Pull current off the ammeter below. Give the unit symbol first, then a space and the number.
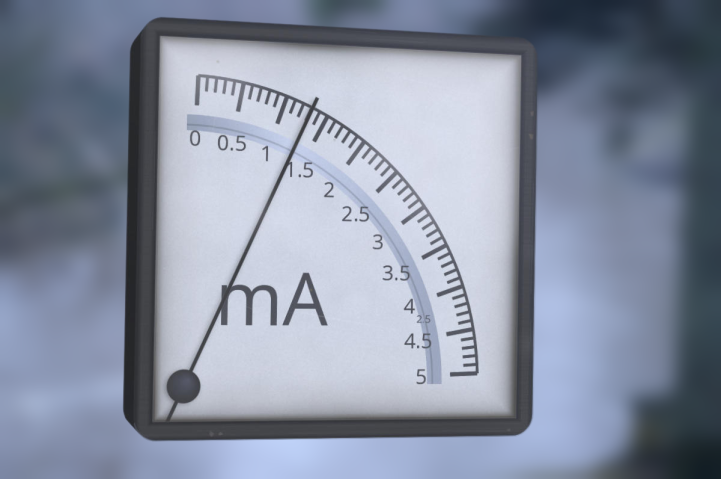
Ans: mA 1.3
